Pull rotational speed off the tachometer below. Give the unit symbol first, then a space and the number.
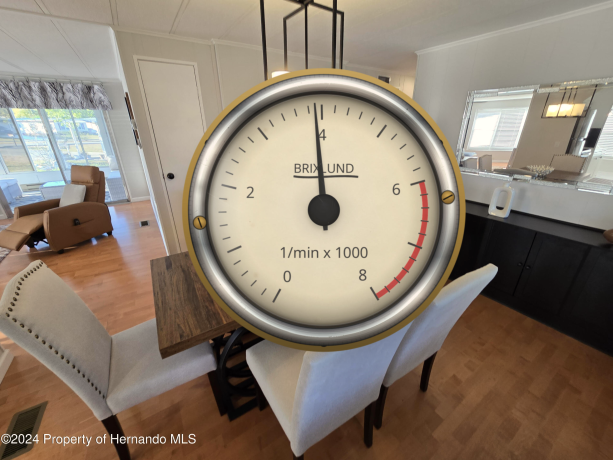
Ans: rpm 3900
